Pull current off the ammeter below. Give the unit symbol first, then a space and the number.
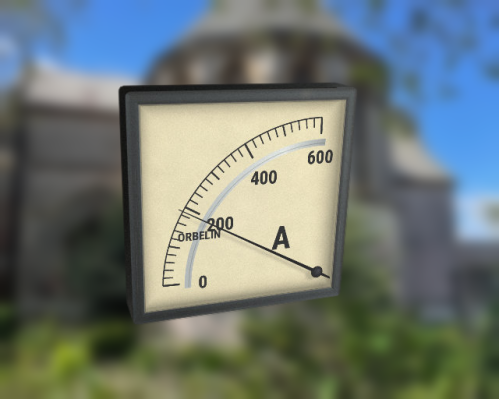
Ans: A 190
